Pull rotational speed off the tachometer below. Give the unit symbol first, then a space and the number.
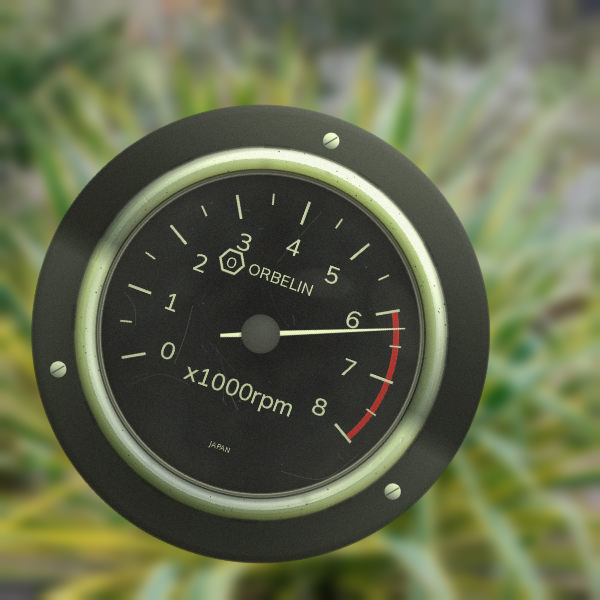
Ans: rpm 6250
